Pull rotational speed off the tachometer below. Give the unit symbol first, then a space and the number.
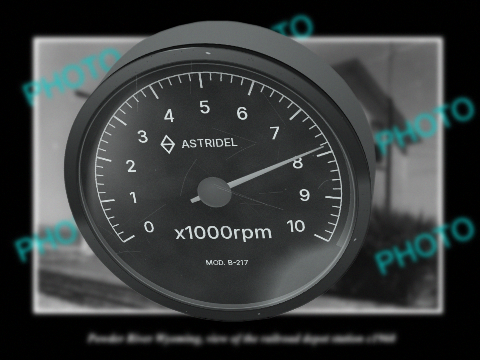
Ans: rpm 7800
